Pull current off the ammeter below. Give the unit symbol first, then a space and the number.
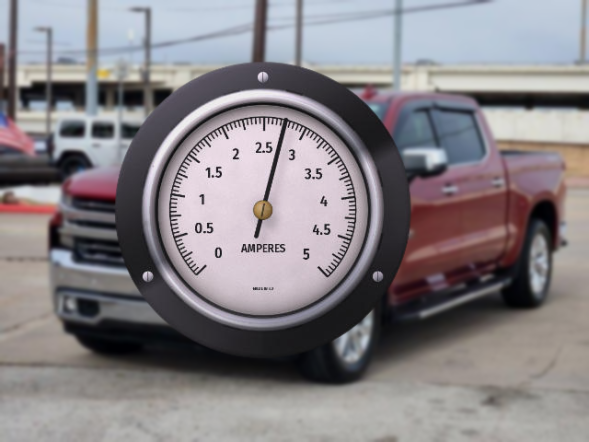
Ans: A 2.75
